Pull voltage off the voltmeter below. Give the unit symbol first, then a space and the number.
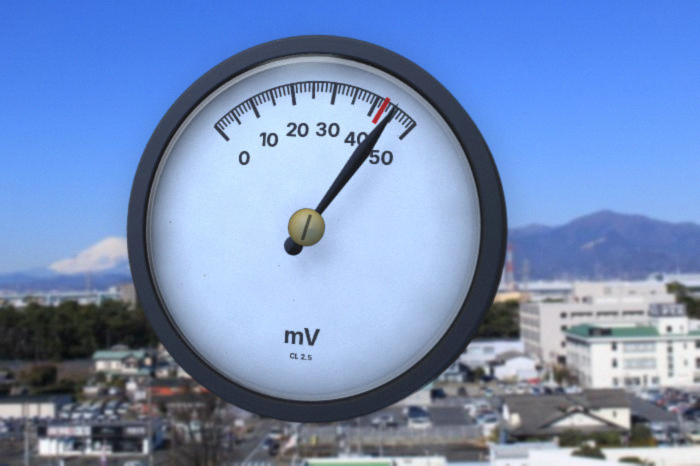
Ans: mV 45
